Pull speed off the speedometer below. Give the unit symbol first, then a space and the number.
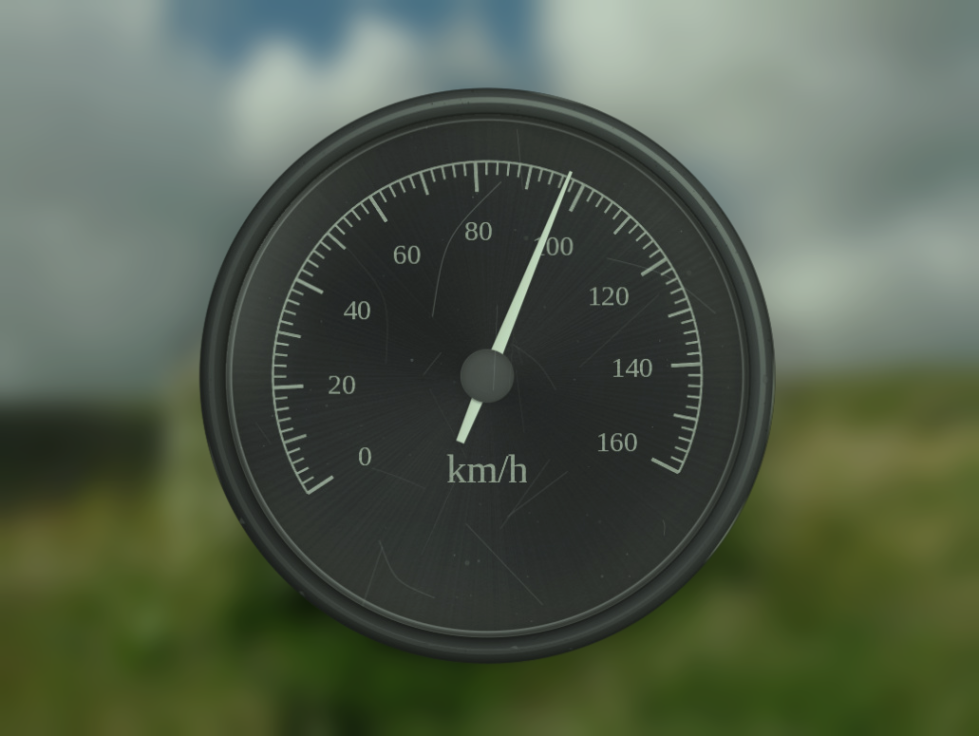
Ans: km/h 97
